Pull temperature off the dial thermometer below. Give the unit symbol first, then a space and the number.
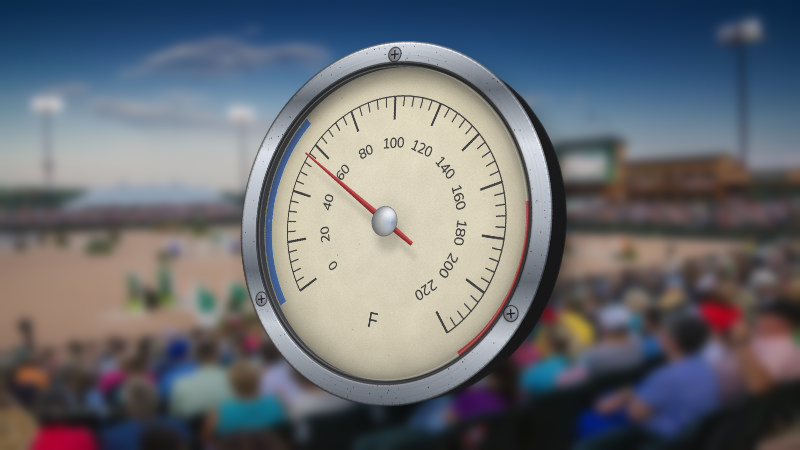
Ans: °F 56
